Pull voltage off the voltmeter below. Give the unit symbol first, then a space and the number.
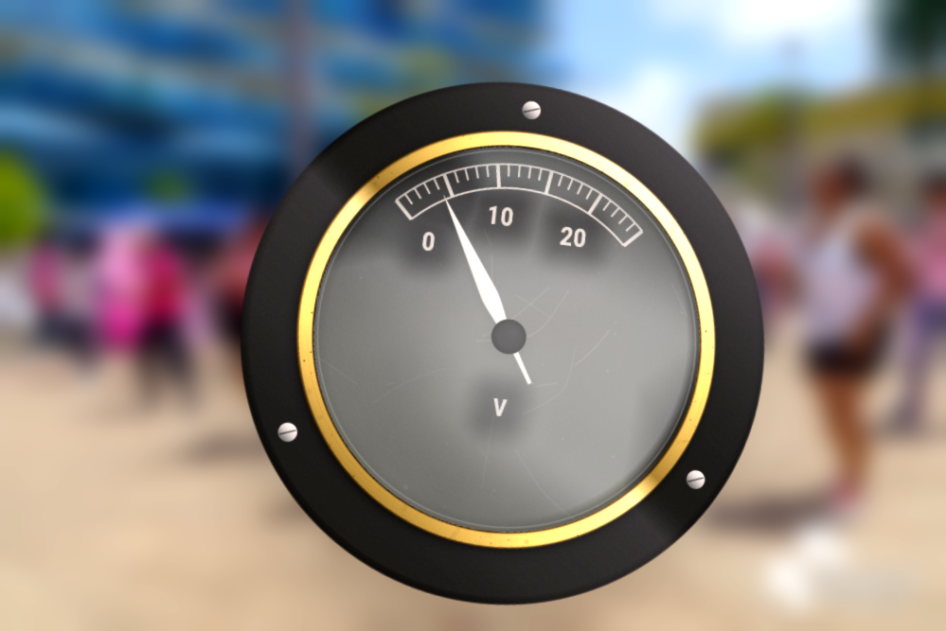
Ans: V 4
